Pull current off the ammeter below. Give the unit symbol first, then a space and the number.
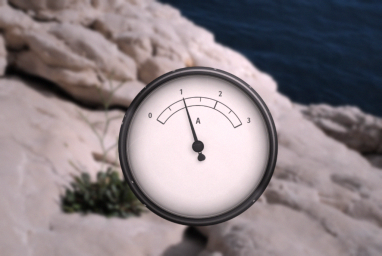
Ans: A 1
